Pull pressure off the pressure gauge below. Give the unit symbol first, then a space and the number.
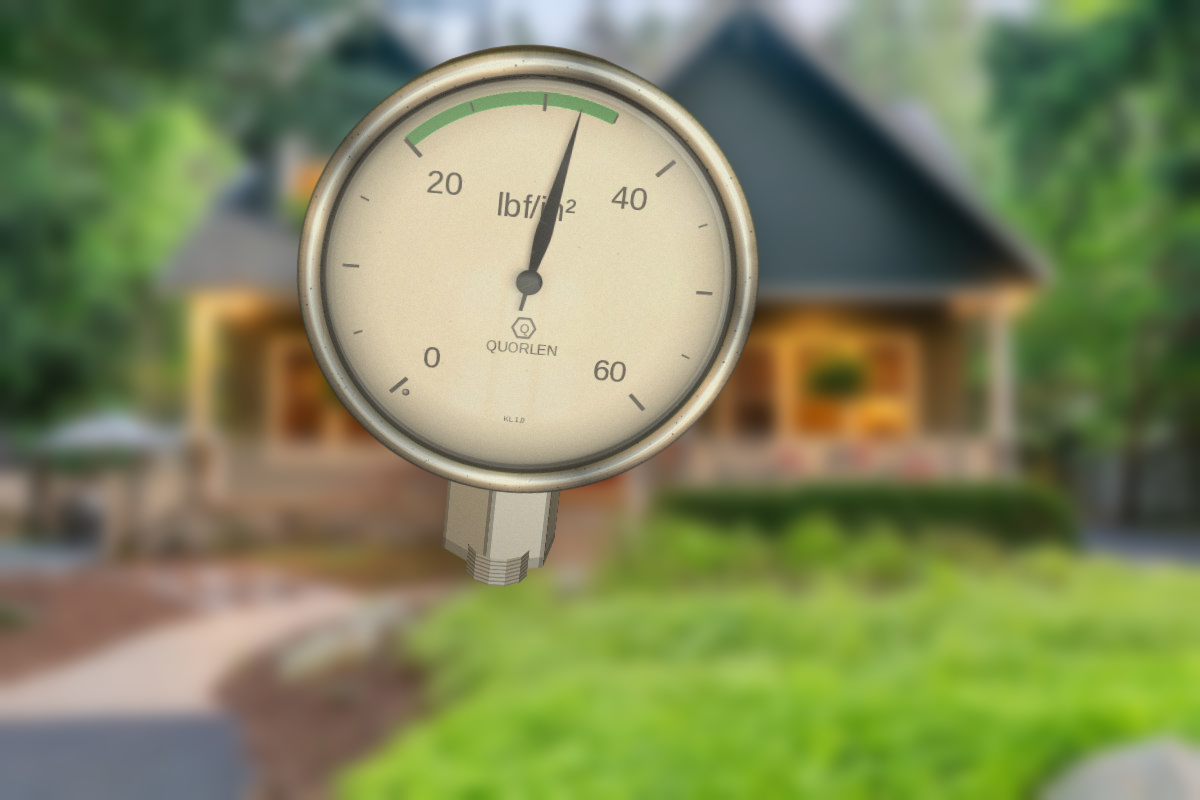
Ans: psi 32.5
